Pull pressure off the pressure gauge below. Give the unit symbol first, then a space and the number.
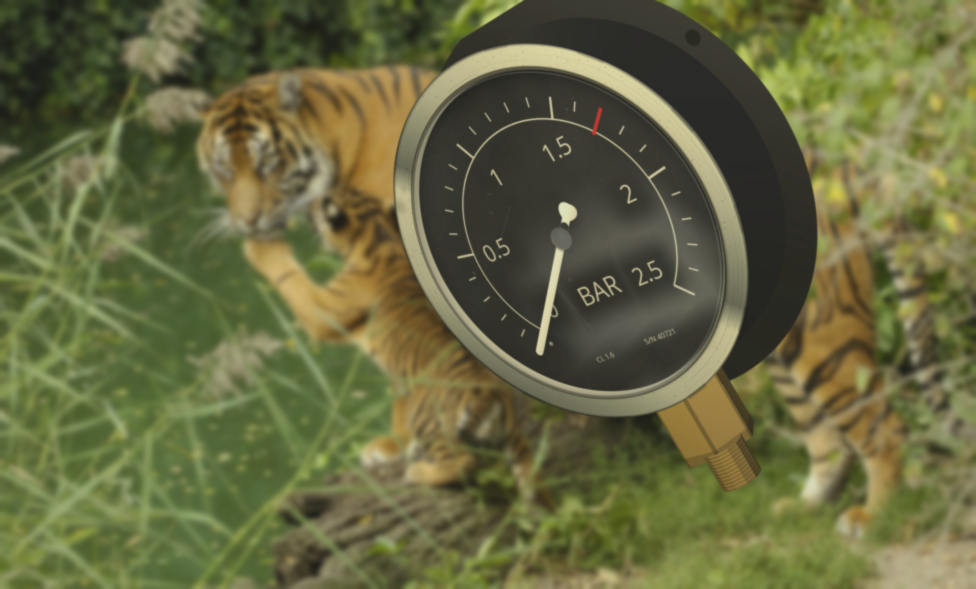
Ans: bar 0
